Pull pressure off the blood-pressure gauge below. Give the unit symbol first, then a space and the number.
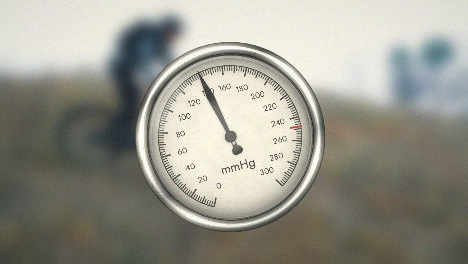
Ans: mmHg 140
